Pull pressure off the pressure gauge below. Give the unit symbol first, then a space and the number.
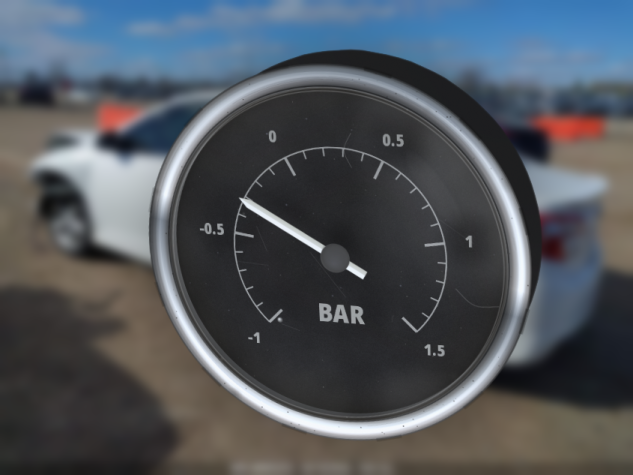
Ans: bar -0.3
